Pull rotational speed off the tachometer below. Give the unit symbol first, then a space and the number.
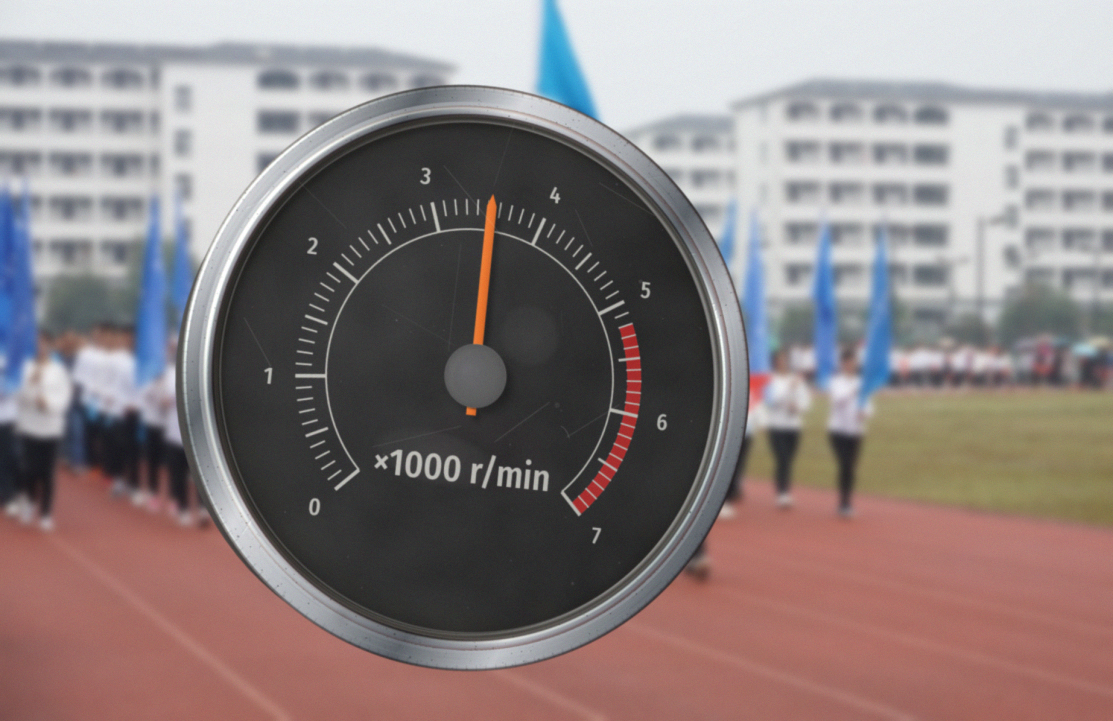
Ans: rpm 3500
